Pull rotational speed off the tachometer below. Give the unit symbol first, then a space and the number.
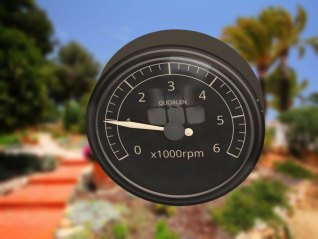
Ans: rpm 1000
